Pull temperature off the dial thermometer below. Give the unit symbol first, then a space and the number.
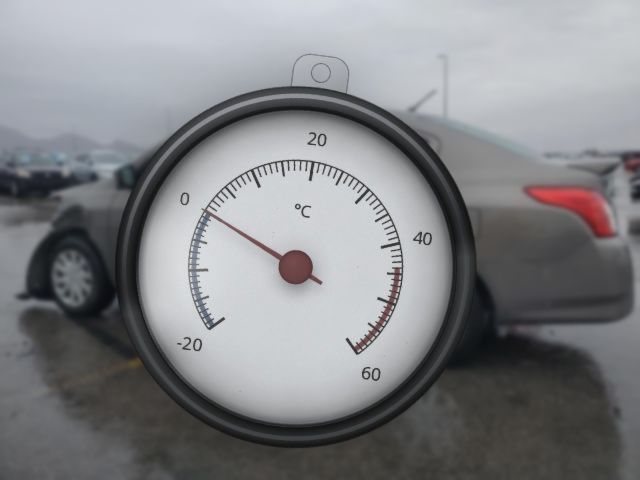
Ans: °C 0
